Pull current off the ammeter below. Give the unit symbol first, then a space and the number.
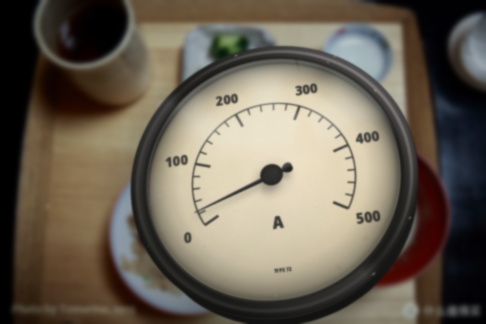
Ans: A 20
